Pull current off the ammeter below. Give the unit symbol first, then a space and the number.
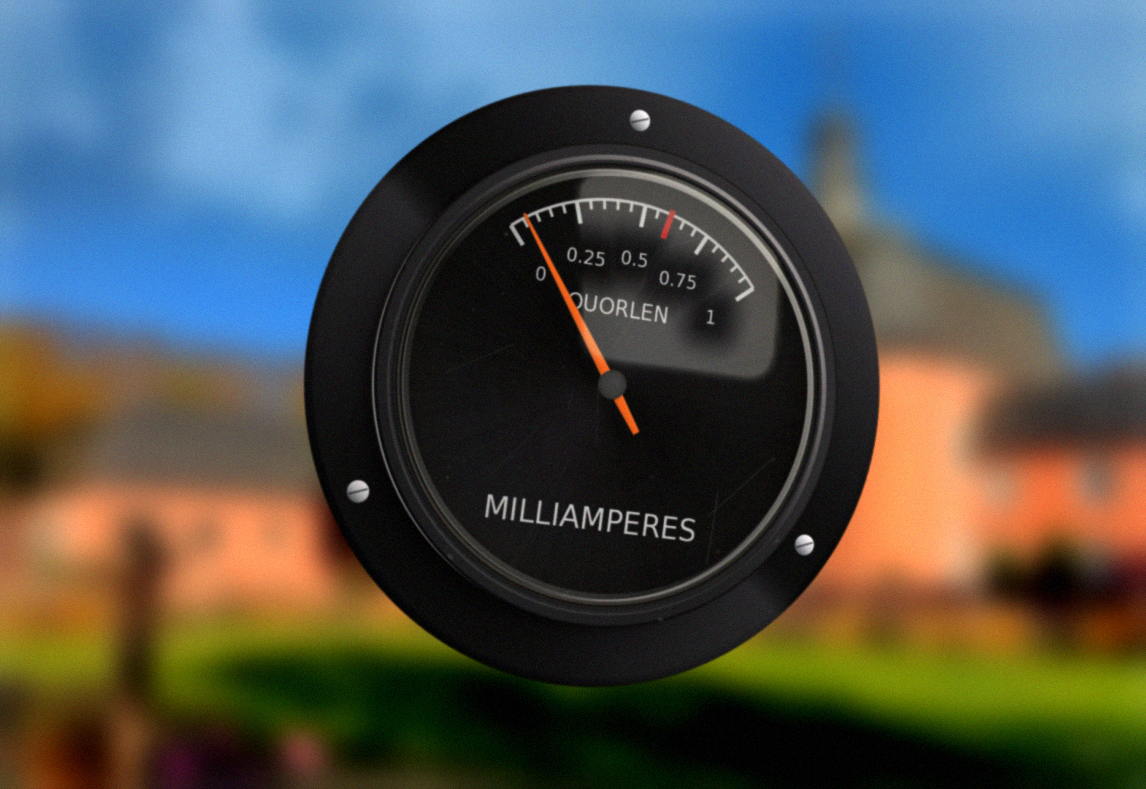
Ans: mA 0.05
